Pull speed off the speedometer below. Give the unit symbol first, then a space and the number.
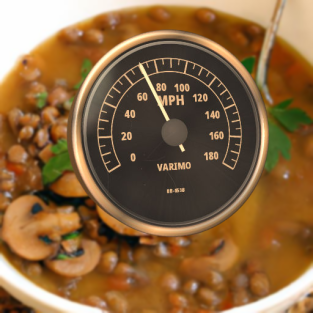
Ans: mph 70
